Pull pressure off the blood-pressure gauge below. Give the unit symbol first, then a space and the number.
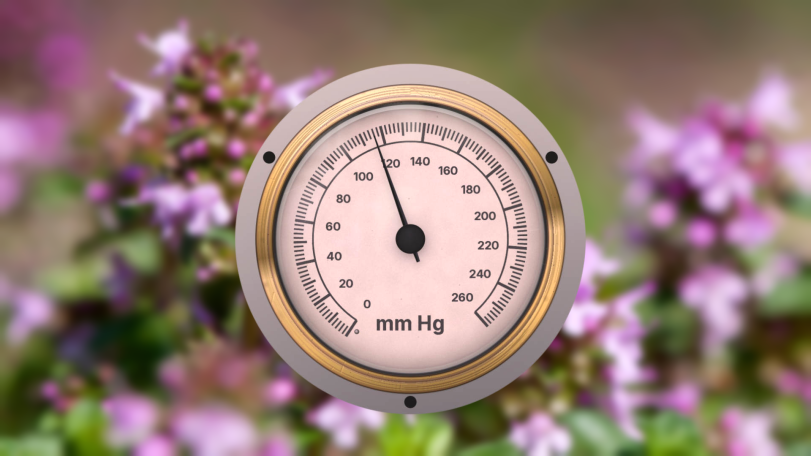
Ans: mmHg 116
